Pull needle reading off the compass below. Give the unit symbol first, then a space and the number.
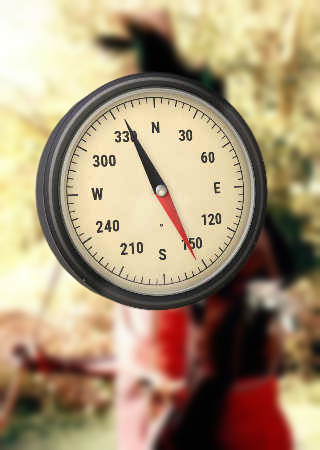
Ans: ° 155
